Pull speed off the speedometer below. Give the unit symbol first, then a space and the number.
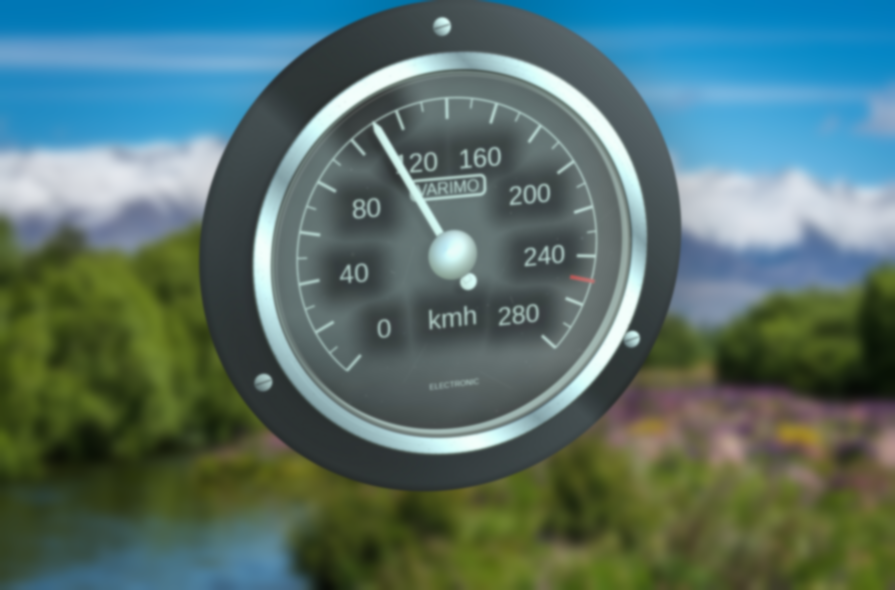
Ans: km/h 110
